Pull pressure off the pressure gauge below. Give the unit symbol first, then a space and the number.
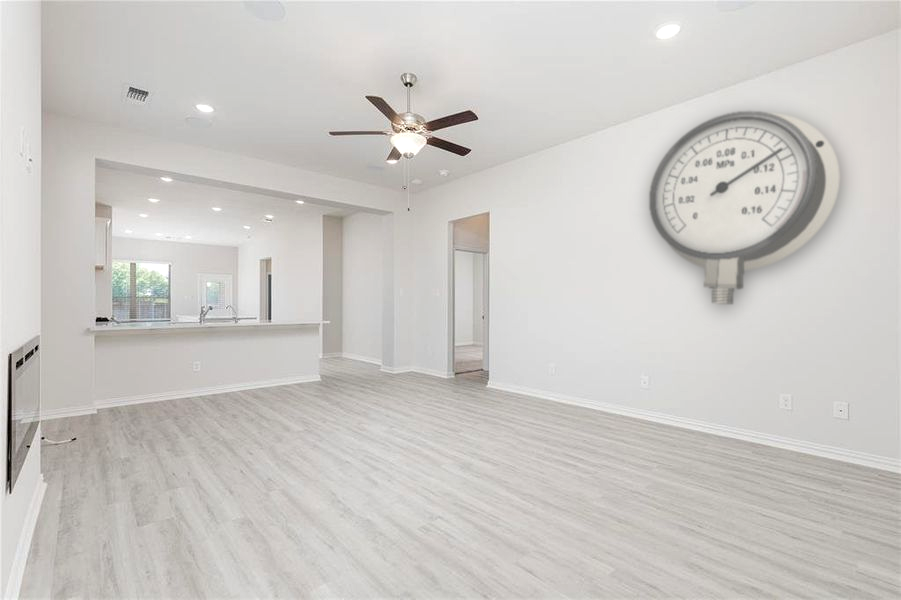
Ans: MPa 0.115
